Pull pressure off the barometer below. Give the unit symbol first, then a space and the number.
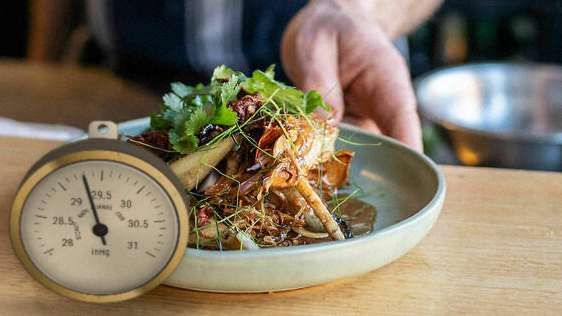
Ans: inHg 29.3
